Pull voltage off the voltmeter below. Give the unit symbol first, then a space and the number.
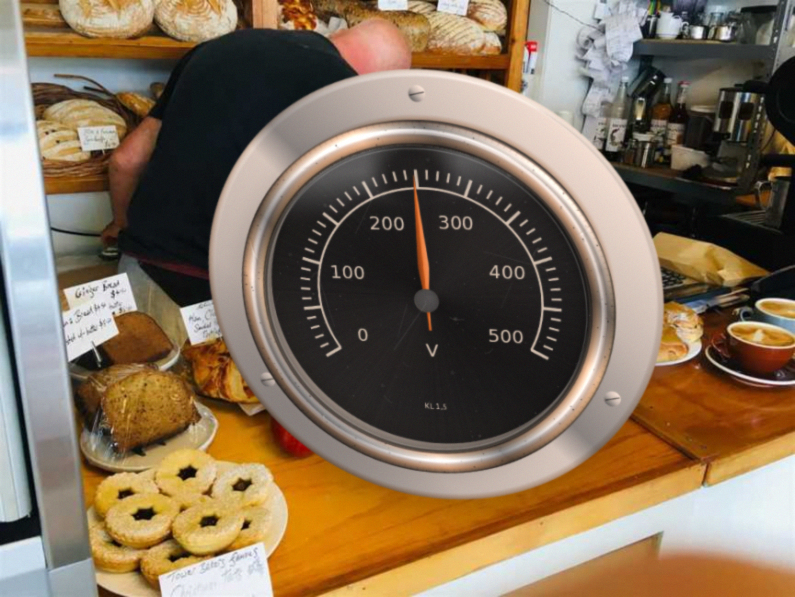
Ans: V 250
